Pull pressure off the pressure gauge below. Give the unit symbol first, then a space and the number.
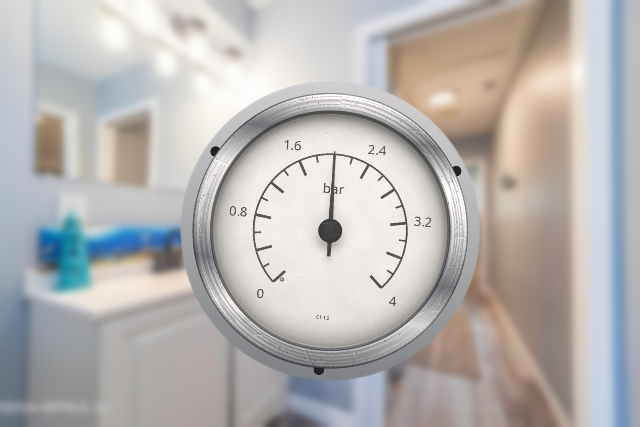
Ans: bar 2
